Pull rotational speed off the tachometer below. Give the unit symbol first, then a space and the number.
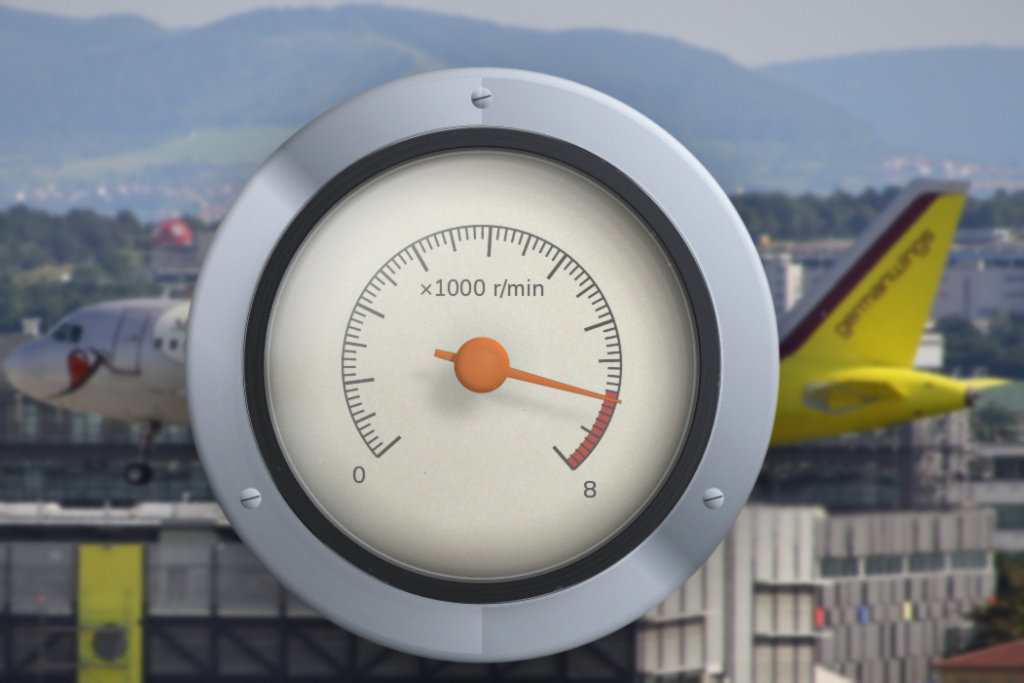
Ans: rpm 7000
